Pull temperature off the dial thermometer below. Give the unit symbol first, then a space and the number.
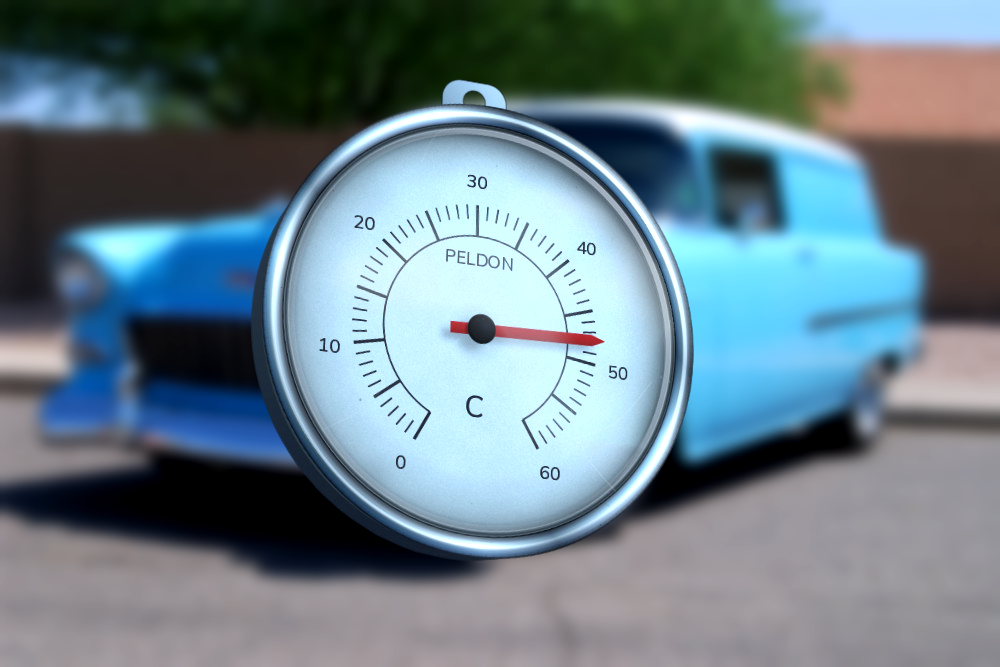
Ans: °C 48
